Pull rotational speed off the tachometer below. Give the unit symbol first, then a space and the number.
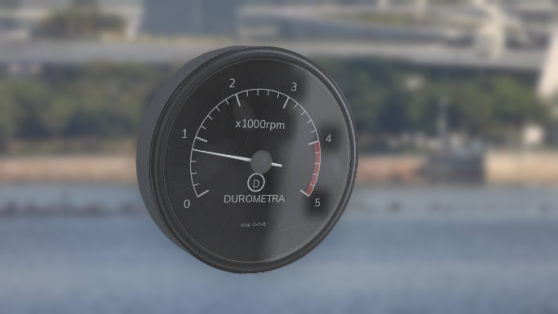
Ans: rpm 800
